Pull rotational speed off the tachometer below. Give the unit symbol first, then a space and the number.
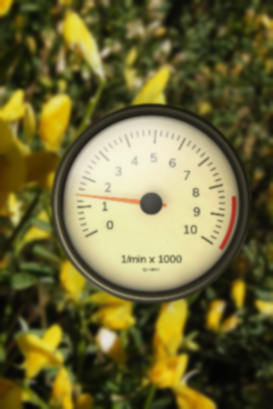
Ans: rpm 1400
